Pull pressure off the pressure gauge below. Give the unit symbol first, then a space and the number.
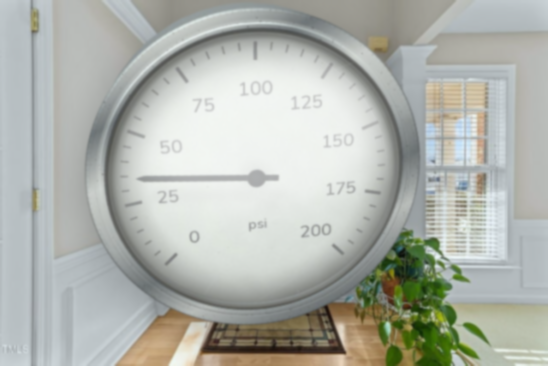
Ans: psi 35
